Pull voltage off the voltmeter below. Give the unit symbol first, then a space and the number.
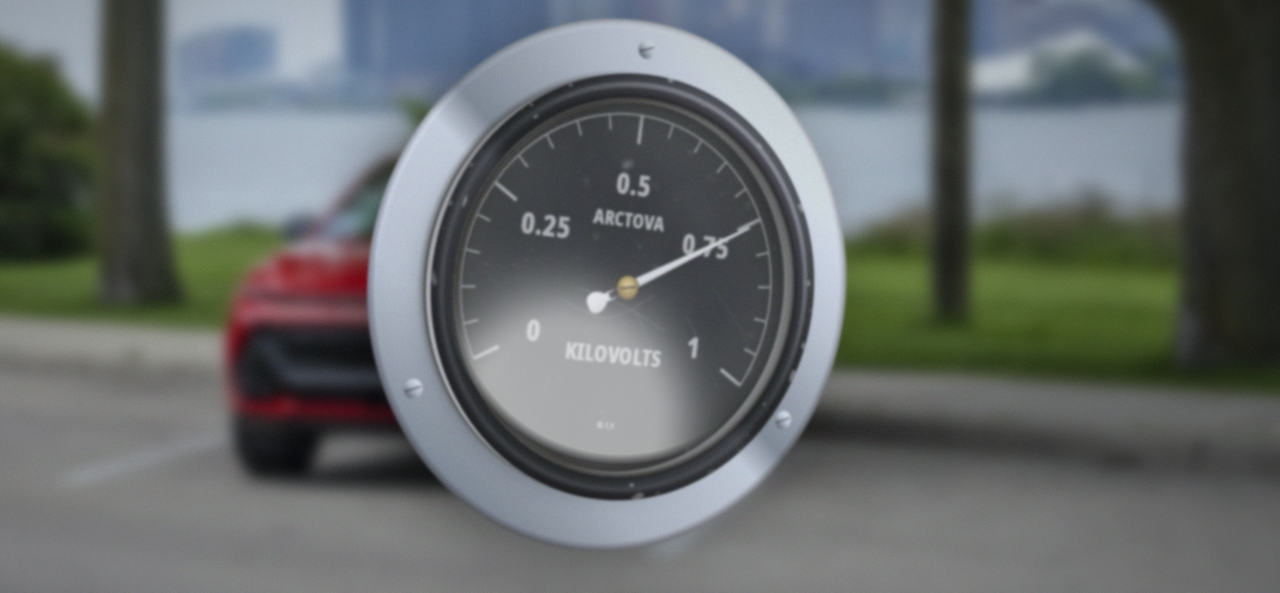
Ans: kV 0.75
